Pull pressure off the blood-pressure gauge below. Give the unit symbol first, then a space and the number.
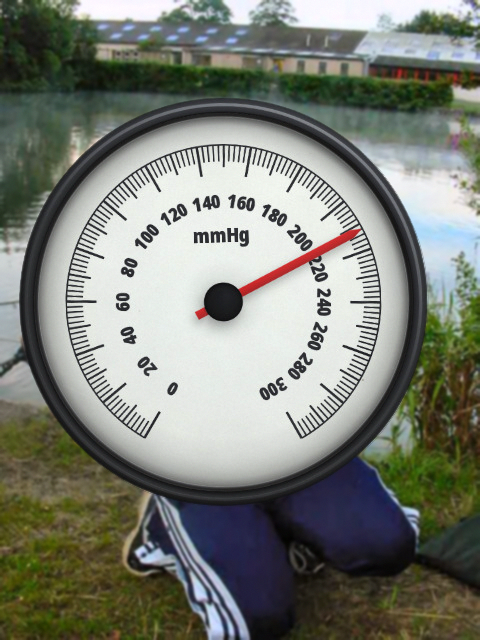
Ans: mmHg 212
